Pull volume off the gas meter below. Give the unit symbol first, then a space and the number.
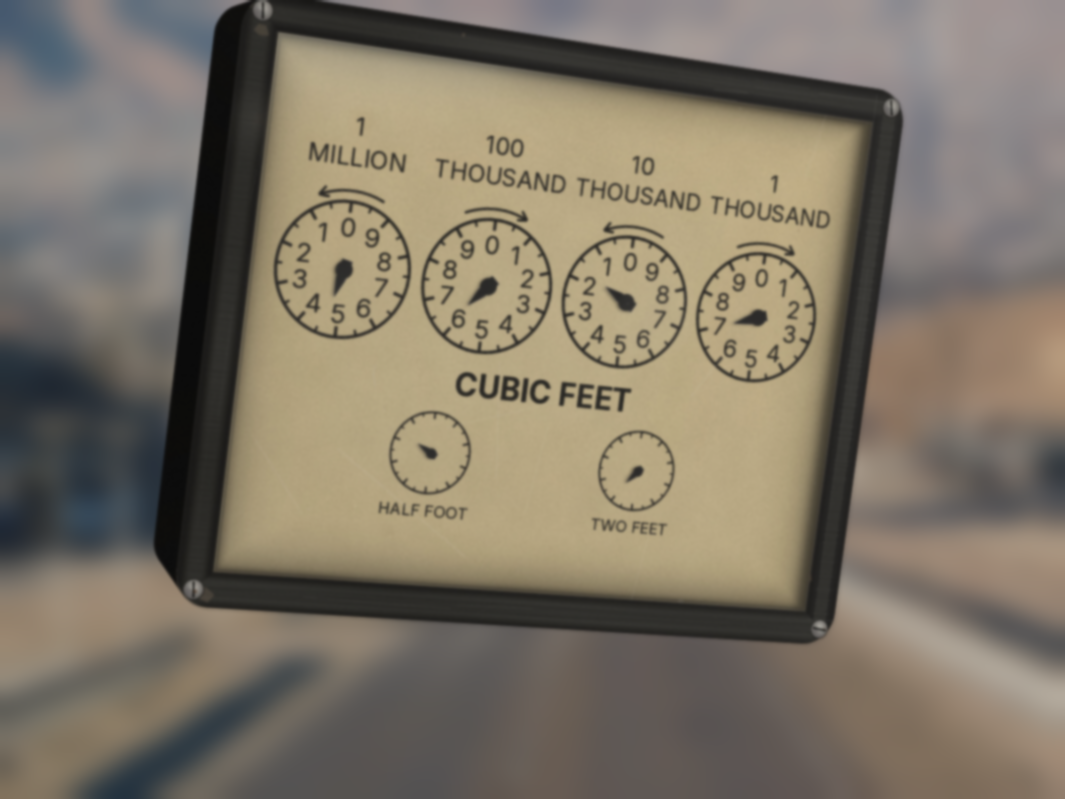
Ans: ft³ 461700
